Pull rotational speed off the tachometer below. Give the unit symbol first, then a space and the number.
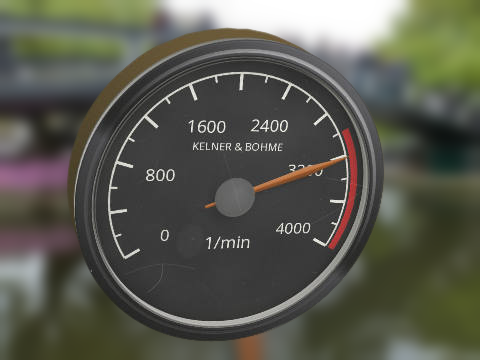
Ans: rpm 3200
